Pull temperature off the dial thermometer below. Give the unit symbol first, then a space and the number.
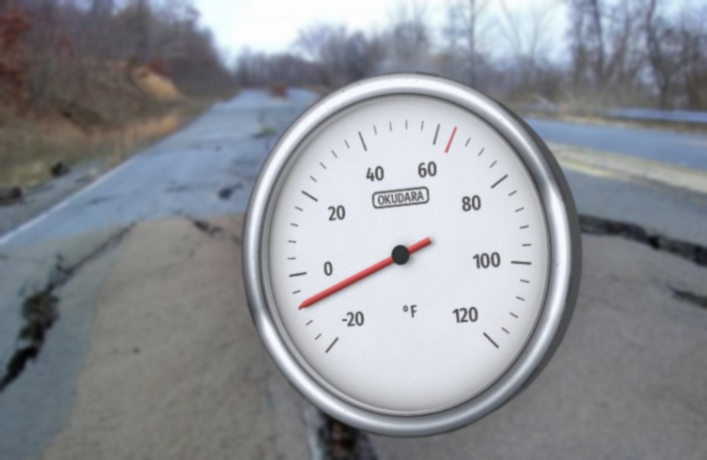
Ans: °F -8
